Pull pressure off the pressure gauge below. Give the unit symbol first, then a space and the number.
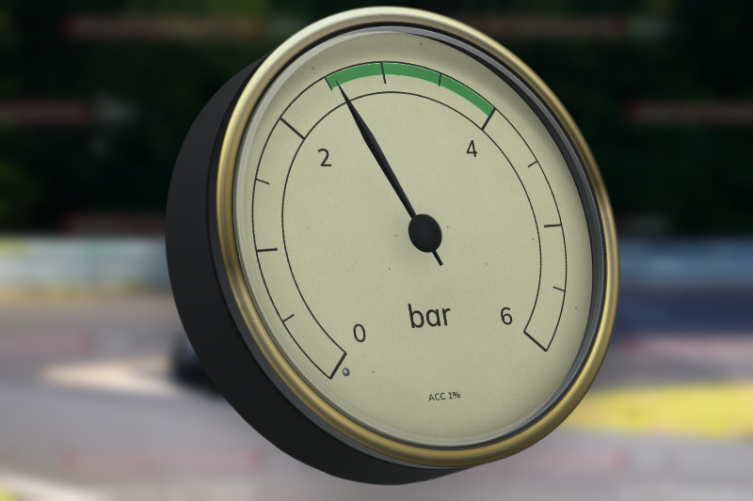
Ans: bar 2.5
